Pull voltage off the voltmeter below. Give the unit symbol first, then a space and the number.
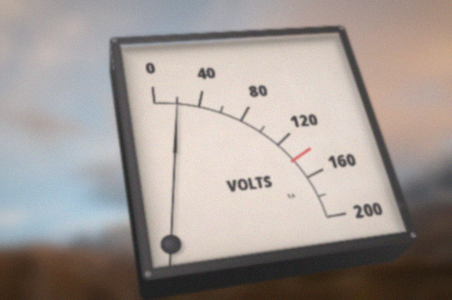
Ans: V 20
